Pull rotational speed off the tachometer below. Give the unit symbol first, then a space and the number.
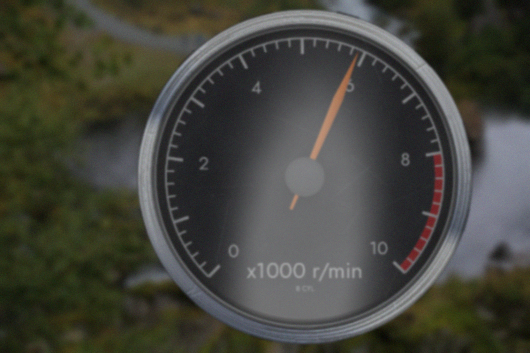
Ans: rpm 5900
